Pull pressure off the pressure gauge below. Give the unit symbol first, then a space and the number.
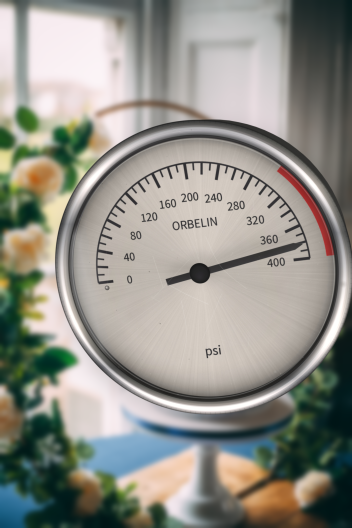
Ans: psi 380
